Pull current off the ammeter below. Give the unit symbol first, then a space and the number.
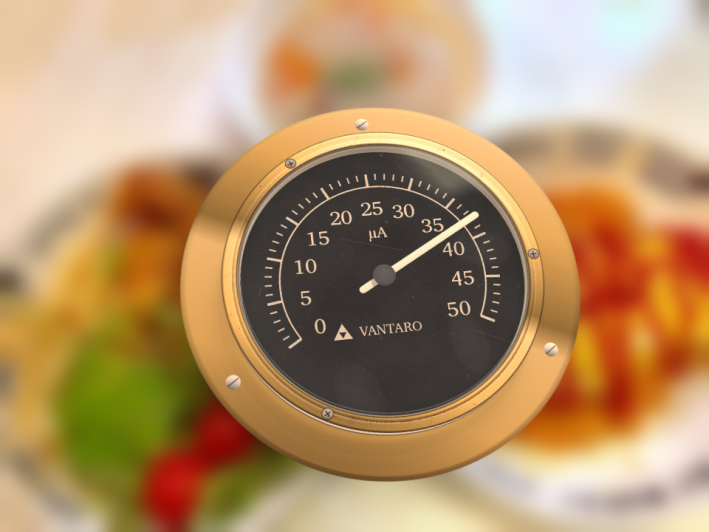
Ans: µA 38
